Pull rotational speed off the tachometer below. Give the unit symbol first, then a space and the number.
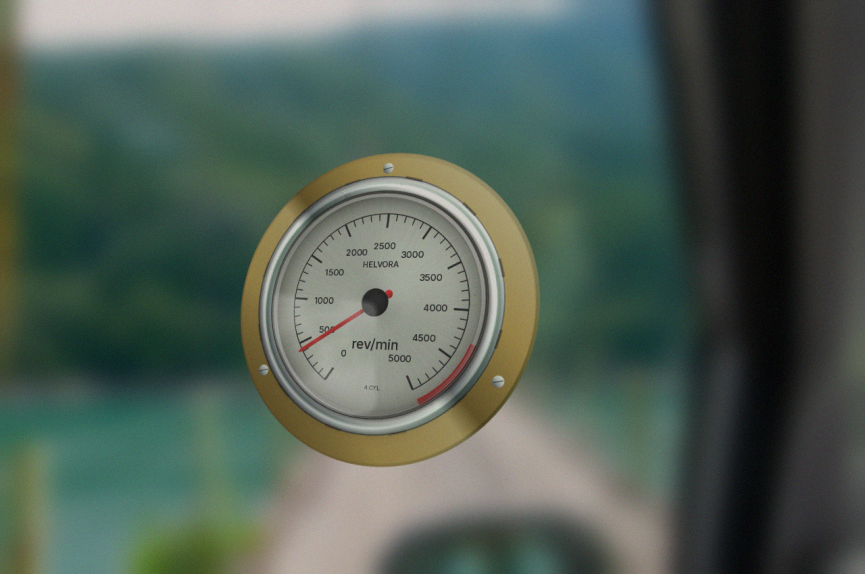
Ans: rpm 400
